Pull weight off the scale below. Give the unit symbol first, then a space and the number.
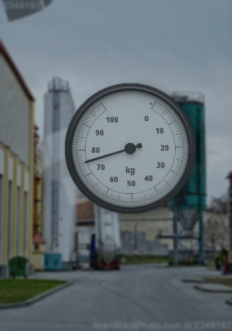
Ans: kg 75
